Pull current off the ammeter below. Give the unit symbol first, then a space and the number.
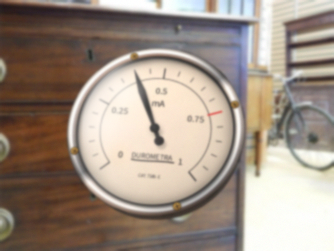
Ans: mA 0.4
